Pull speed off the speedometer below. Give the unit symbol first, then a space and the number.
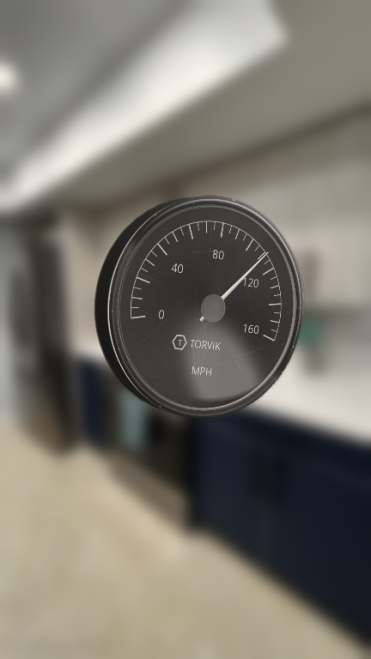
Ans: mph 110
